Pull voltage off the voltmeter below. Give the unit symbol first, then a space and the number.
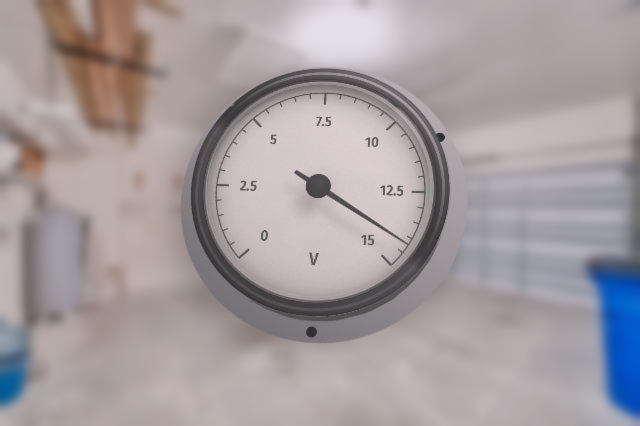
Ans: V 14.25
